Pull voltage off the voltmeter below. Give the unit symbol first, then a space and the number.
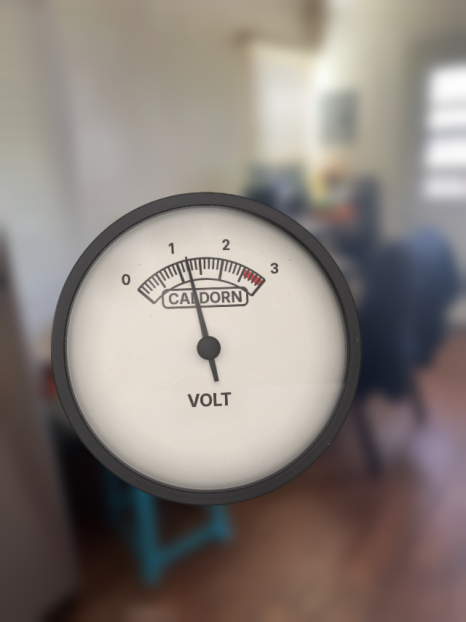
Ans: V 1.2
